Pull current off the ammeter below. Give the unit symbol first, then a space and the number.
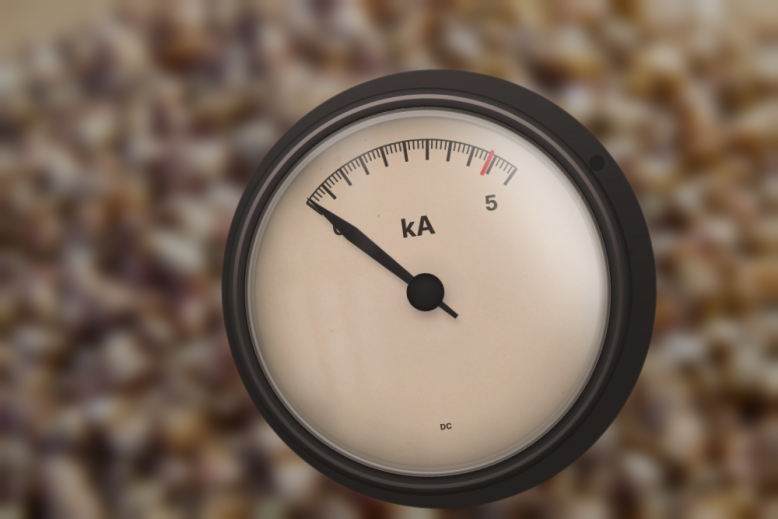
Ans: kA 0.1
